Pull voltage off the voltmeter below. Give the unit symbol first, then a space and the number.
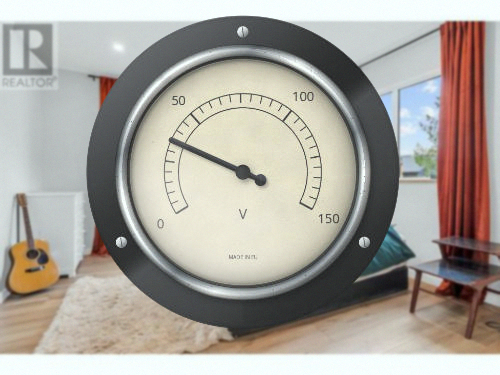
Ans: V 35
